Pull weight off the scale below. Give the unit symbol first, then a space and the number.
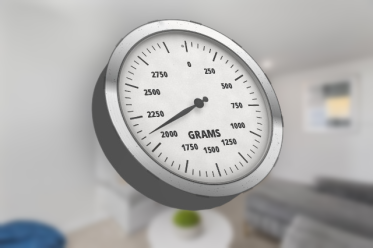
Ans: g 2100
